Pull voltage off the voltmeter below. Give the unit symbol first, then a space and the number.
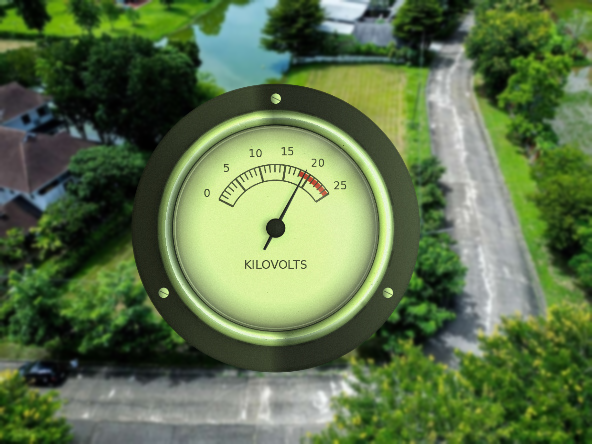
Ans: kV 19
